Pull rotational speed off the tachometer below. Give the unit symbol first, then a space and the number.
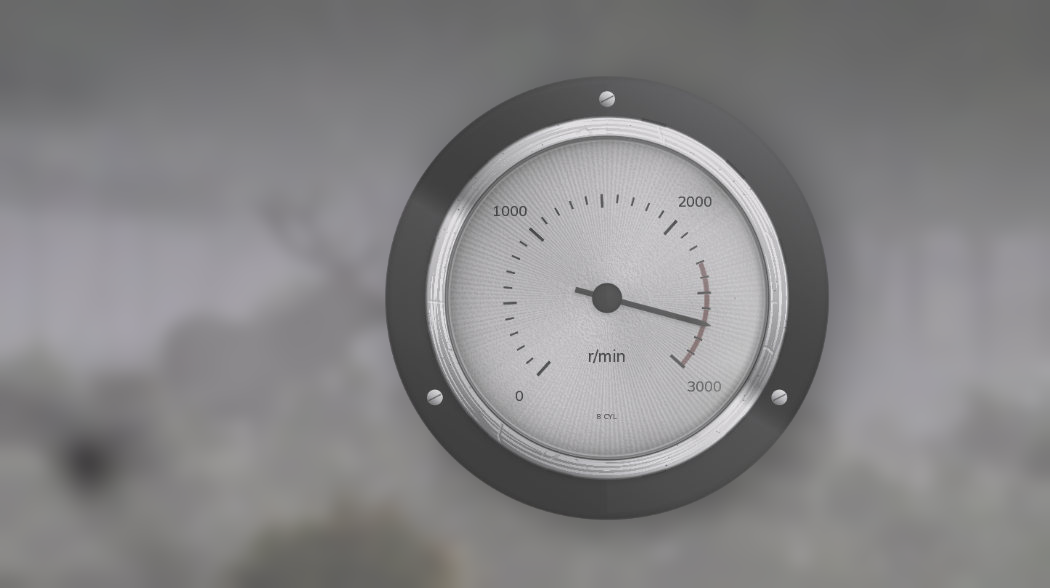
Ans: rpm 2700
